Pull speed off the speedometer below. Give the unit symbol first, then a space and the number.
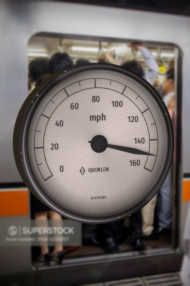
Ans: mph 150
